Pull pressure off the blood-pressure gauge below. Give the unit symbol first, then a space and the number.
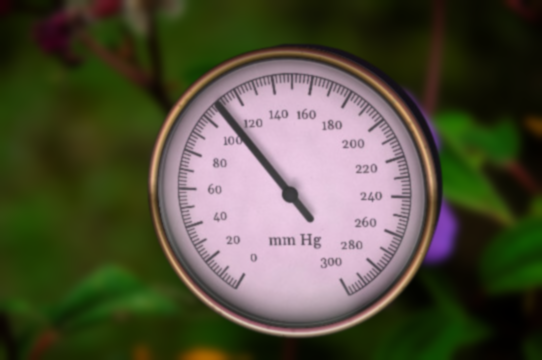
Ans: mmHg 110
